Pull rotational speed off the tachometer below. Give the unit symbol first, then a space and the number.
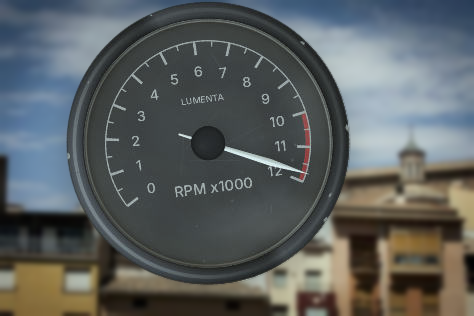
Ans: rpm 11750
